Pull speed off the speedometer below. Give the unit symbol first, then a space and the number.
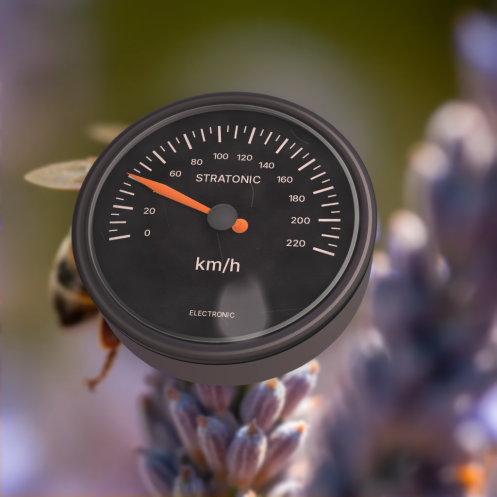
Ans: km/h 40
